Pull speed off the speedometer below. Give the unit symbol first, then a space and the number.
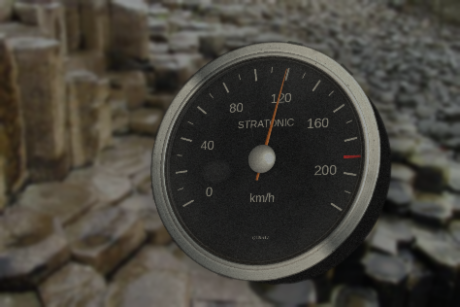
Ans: km/h 120
